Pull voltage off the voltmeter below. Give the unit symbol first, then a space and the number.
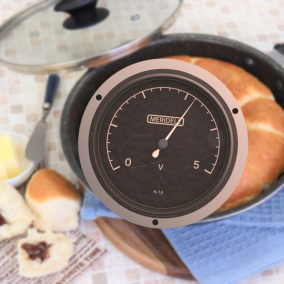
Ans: V 3.2
